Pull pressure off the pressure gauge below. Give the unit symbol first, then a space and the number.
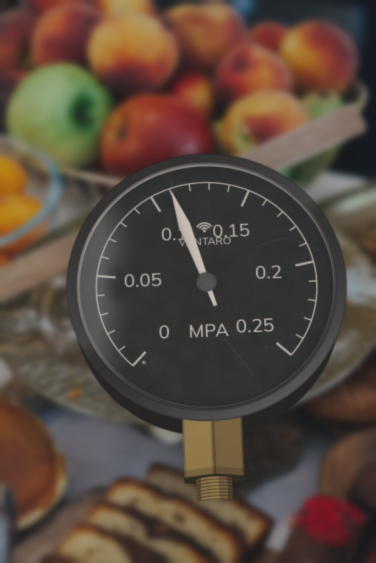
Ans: MPa 0.11
